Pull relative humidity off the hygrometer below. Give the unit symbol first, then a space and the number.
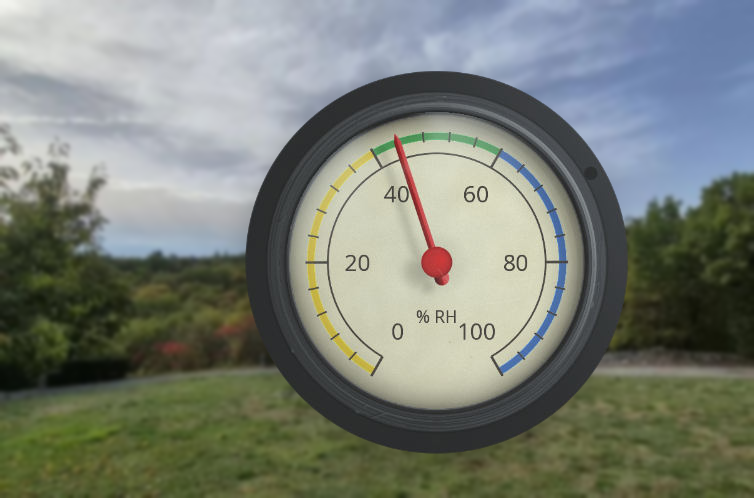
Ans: % 44
